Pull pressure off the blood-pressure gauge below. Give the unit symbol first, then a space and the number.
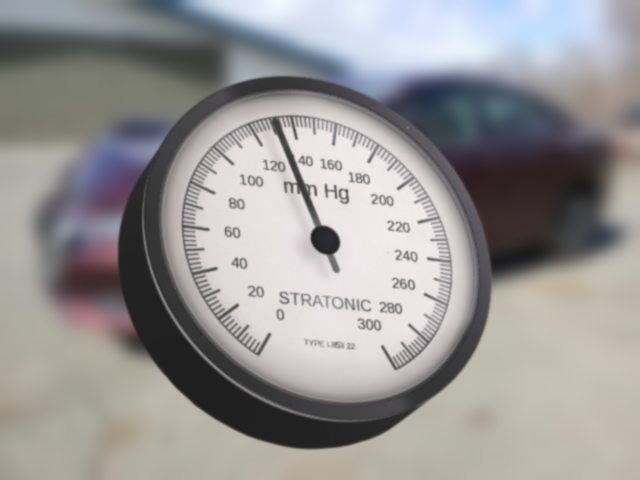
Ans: mmHg 130
